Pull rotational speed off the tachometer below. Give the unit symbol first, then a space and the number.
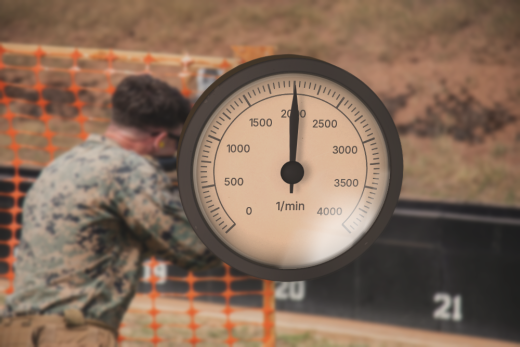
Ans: rpm 2000
